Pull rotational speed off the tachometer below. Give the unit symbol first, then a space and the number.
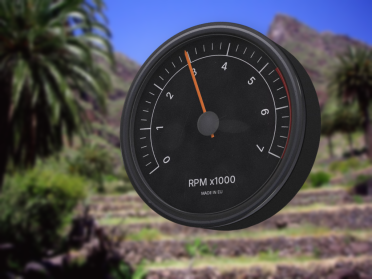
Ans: rpm 3000
